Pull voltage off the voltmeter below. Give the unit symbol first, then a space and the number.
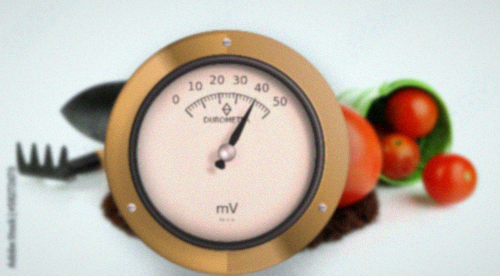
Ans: mV 40
